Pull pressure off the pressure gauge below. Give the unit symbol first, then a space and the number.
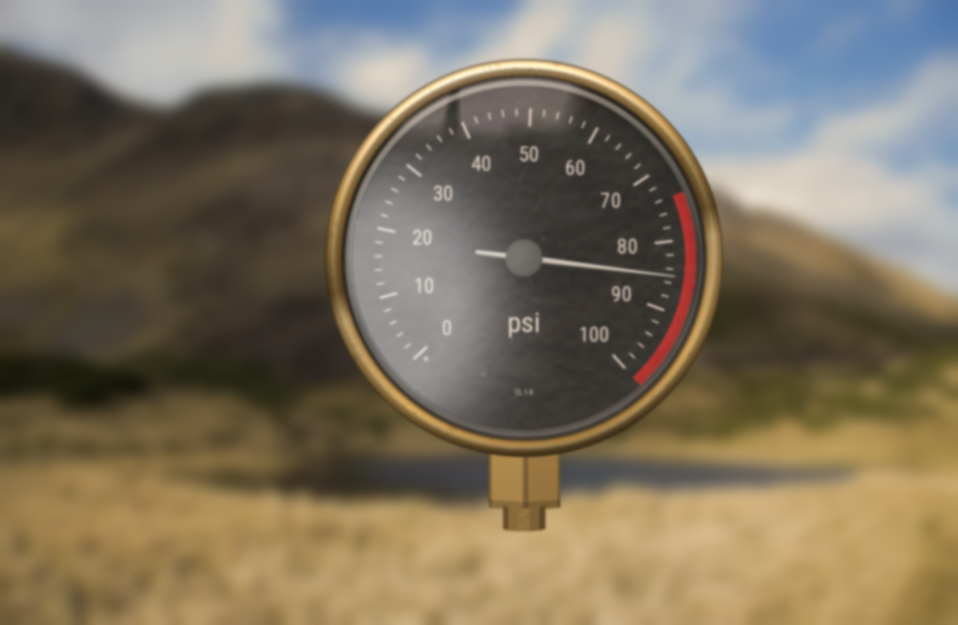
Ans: psi 85
